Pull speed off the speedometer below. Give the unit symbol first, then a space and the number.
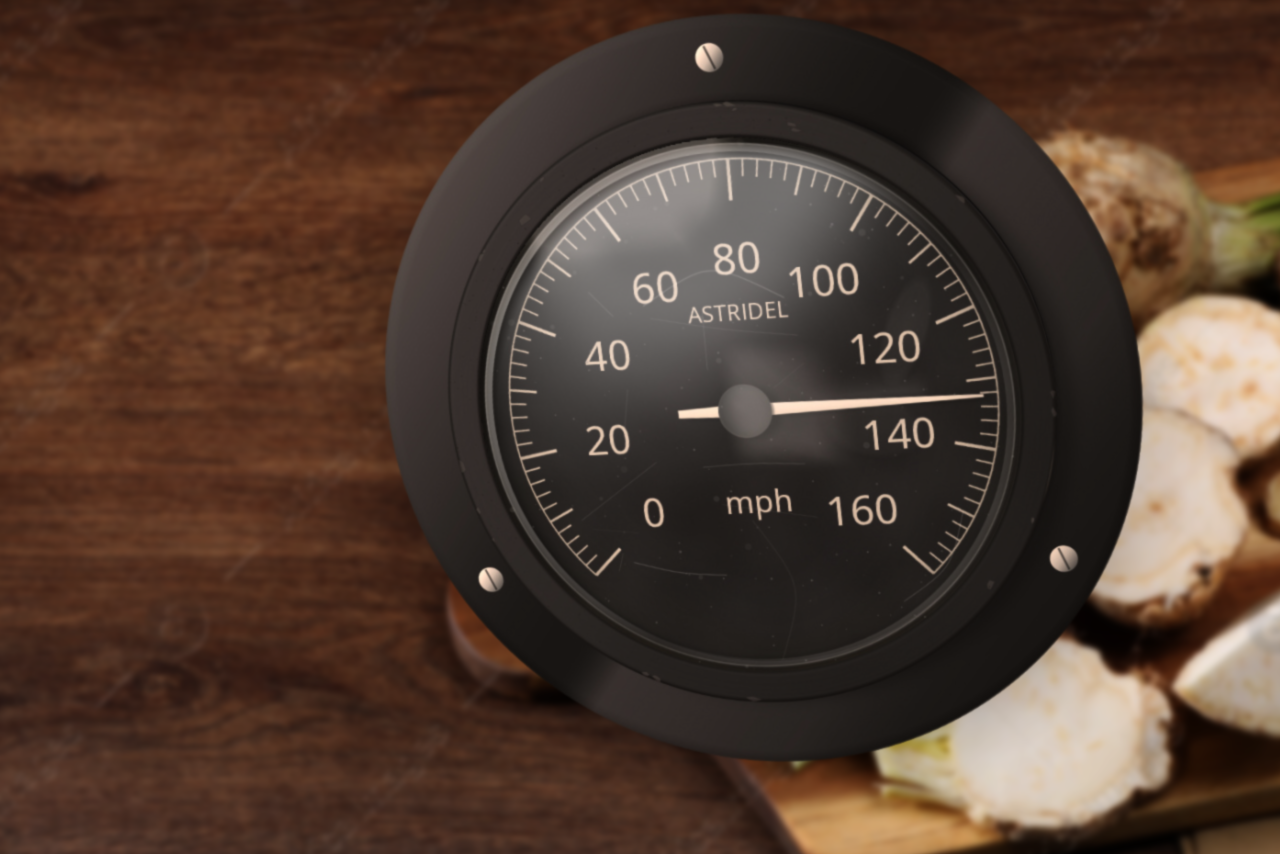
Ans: mph 132
